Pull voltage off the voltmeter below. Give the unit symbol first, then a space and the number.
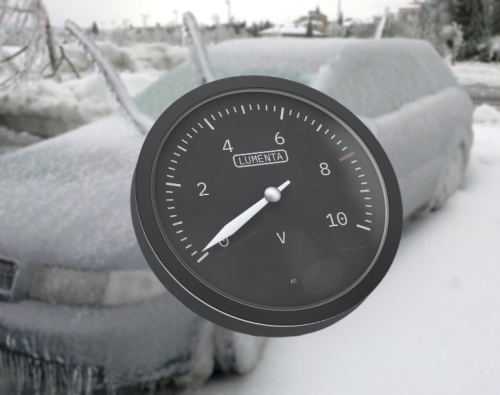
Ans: V 0.1
